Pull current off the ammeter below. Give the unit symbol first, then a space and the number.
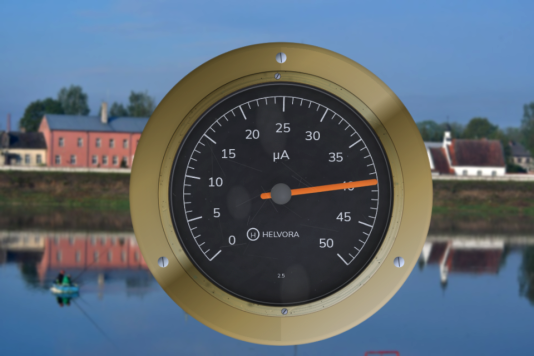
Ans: µA 40
